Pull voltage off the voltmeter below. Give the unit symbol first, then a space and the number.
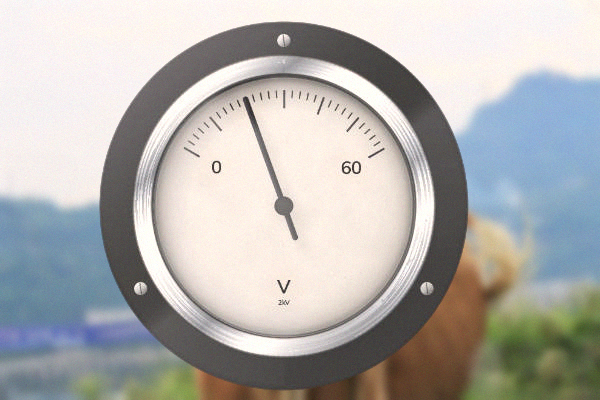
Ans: V 20
